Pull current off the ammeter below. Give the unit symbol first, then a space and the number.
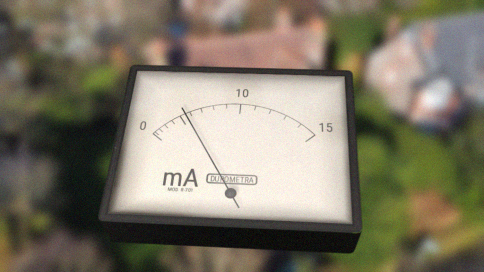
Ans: mA 5.5
